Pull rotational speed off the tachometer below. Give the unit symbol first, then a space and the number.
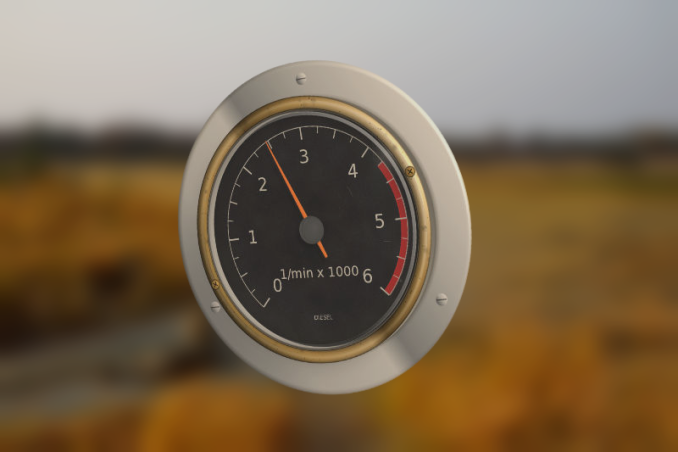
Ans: rpm 2500
